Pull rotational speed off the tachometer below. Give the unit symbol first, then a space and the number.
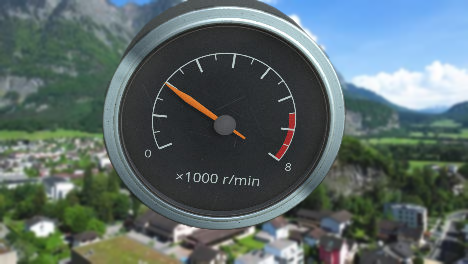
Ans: rpm 2000
